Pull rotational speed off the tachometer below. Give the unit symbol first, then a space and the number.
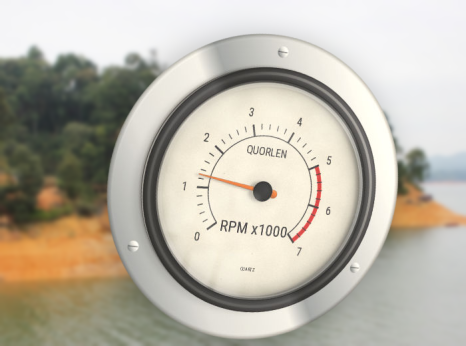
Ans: rpm 1300
